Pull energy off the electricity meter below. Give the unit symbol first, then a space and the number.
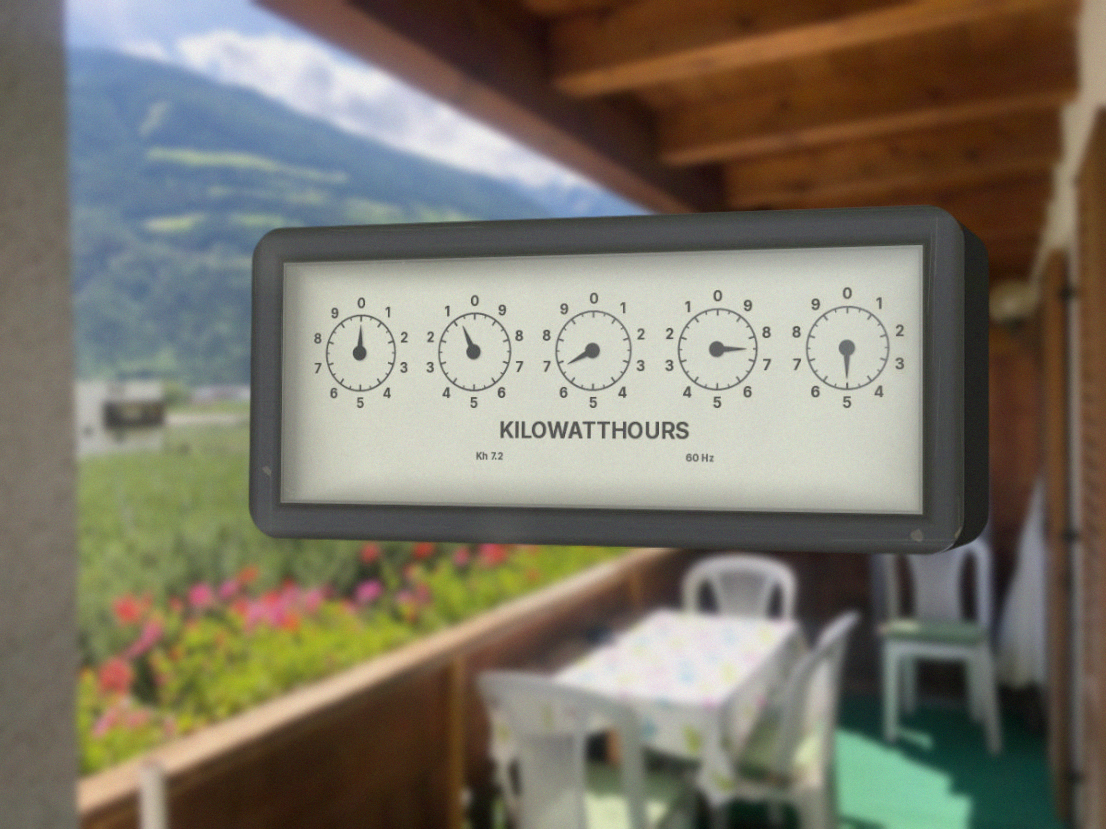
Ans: kWh 675
